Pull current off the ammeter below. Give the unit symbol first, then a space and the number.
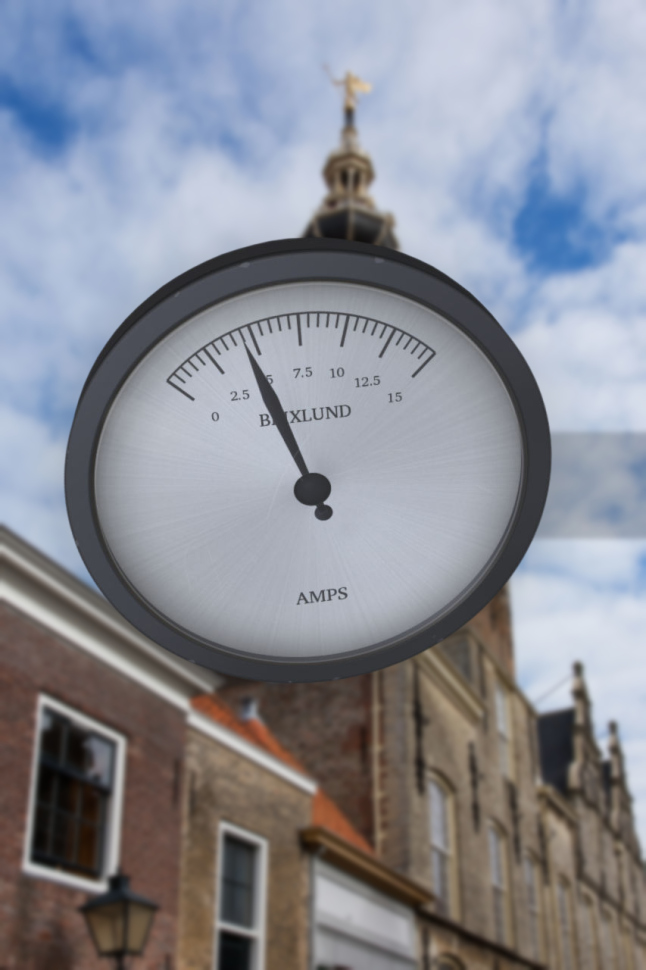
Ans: A 4.5
